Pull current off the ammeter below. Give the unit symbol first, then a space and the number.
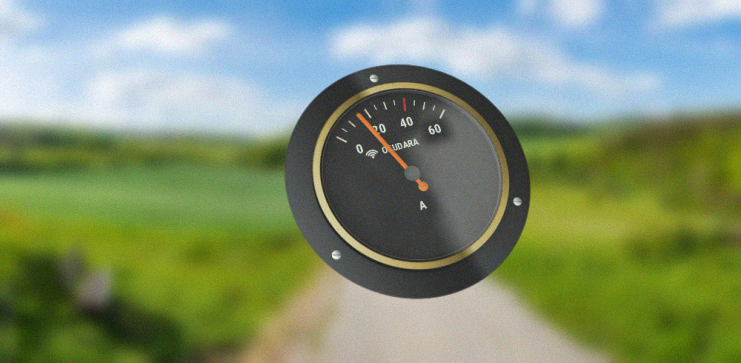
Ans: A 15
